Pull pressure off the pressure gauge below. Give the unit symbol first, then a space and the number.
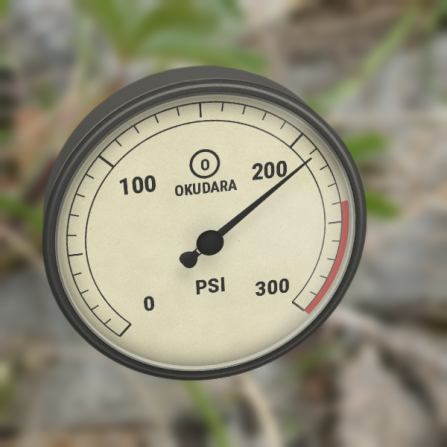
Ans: psi 210
